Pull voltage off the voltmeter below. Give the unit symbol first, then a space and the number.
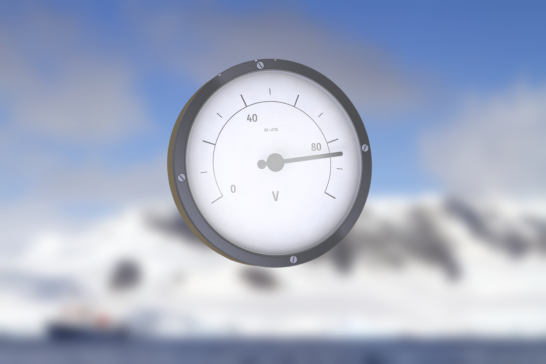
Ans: V 85
